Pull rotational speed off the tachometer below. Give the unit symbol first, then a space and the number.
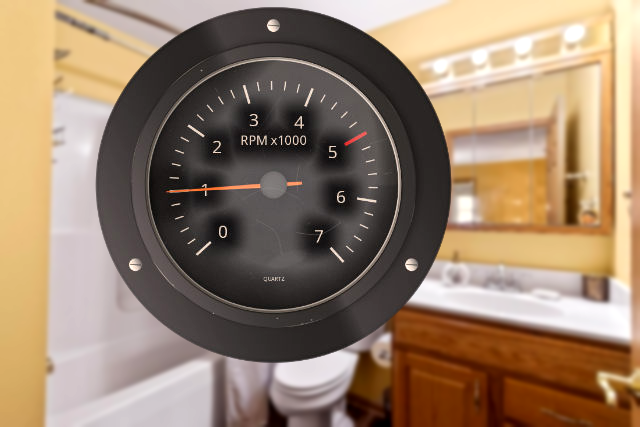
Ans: rpm 1000
